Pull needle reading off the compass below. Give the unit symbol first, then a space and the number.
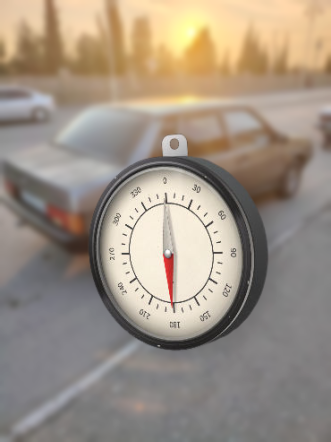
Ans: ° 180
